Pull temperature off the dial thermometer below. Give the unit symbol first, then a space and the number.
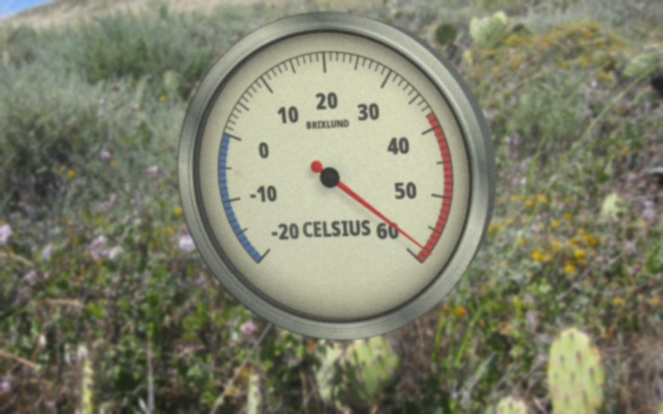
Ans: °C 58
